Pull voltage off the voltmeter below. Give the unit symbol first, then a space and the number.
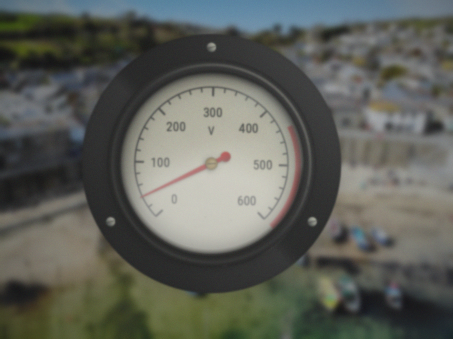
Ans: V 40
